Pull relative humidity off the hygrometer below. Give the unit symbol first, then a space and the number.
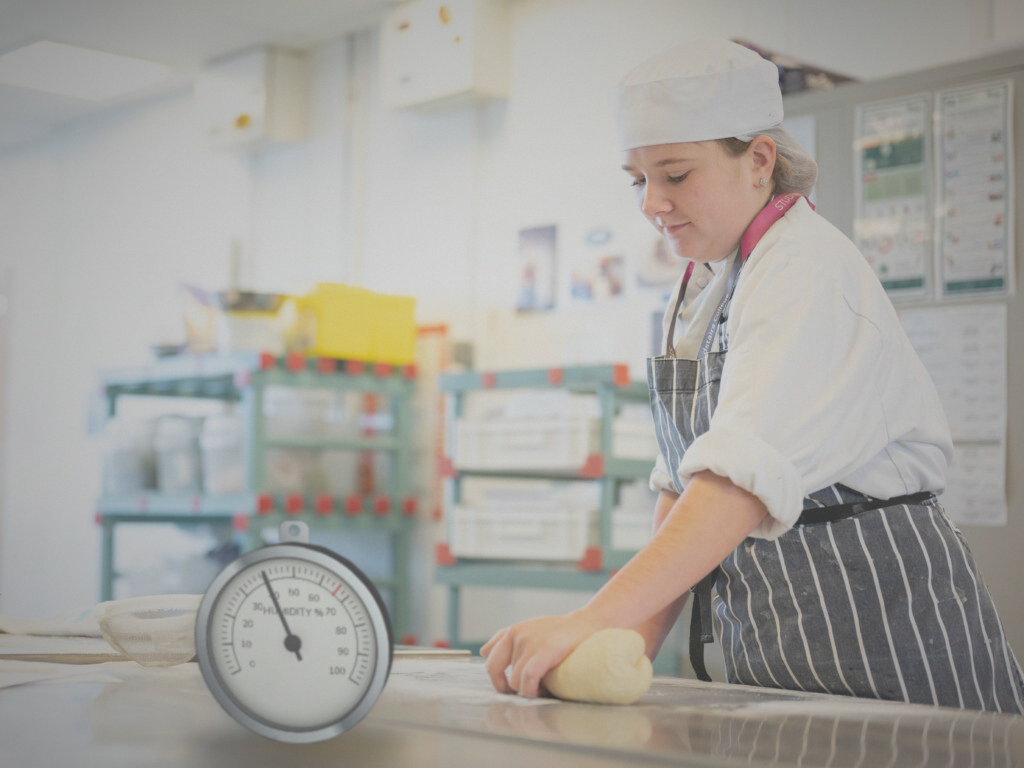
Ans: % 40
